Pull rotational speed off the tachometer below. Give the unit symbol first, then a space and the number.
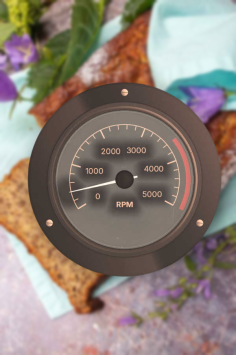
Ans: rpm 400
